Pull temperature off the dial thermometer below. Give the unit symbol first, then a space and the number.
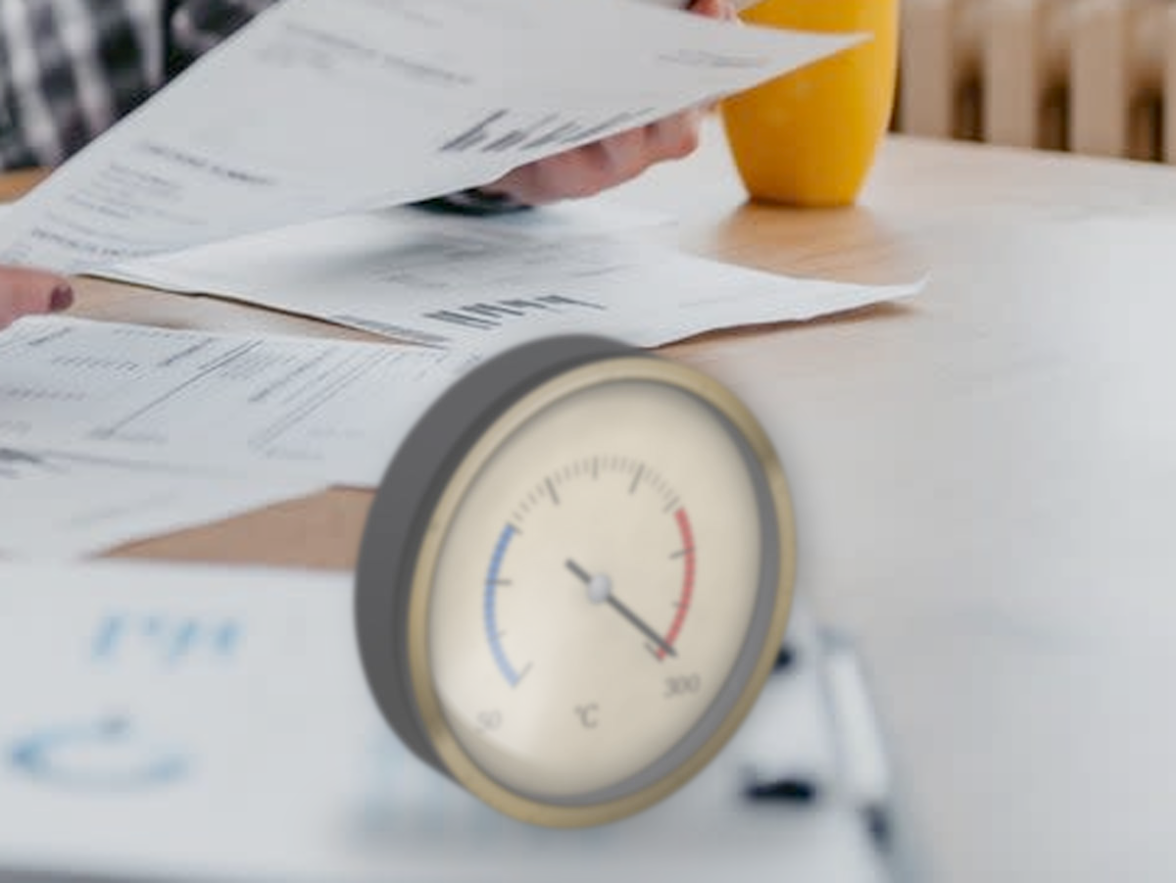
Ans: °C 295
